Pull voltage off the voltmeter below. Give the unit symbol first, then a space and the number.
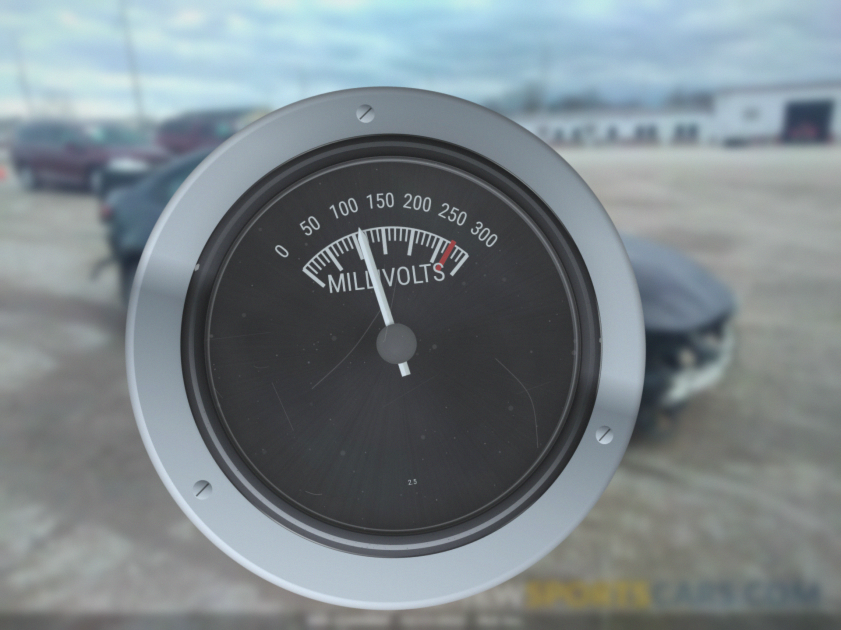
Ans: mV 110
